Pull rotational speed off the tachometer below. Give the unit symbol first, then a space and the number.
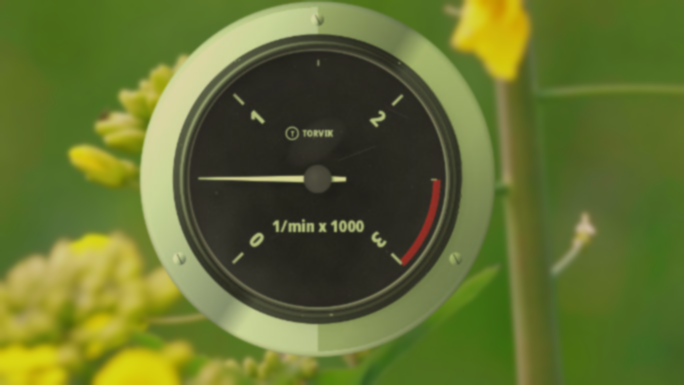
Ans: rpm 500
